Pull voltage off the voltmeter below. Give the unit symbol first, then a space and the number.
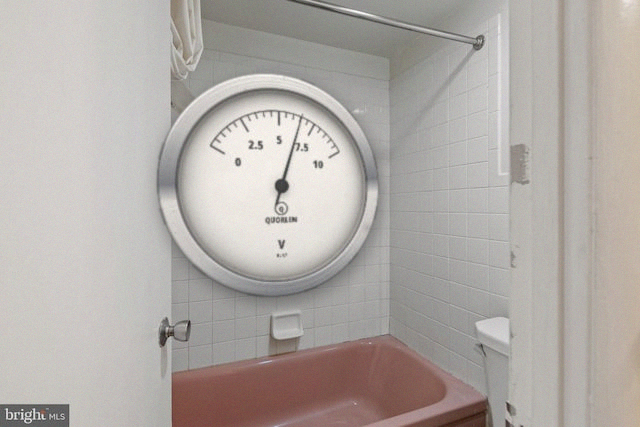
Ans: V 6.5
